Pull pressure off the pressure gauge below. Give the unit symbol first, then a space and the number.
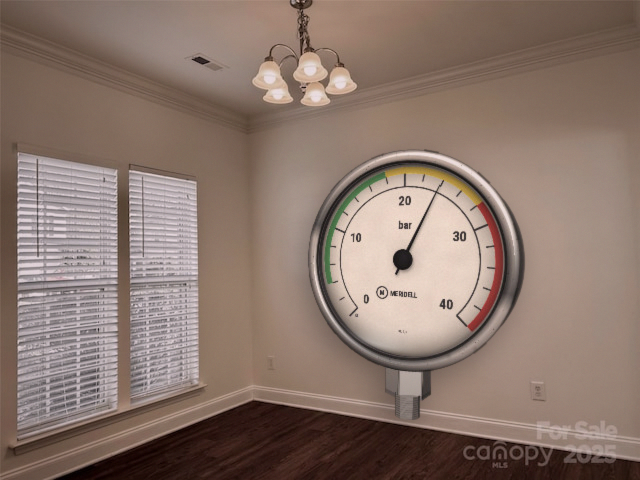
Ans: bar 24
